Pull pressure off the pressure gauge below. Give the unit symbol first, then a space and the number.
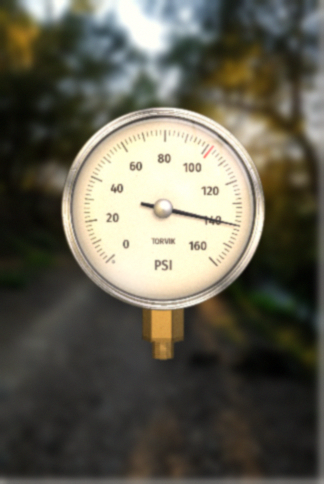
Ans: psi 140
